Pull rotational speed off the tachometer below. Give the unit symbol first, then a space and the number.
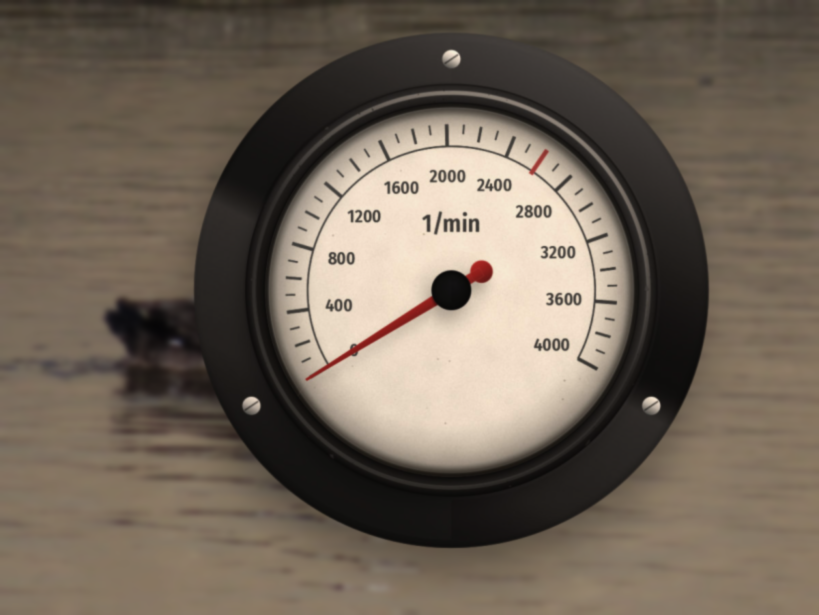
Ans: rpm 0
